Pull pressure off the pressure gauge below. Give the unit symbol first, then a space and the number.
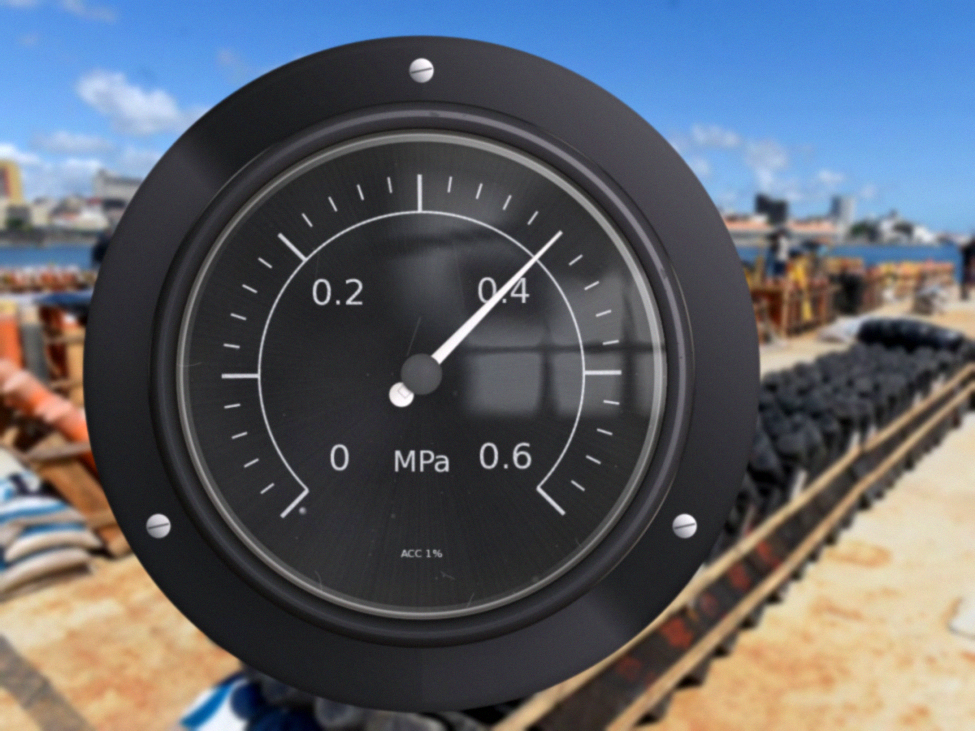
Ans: MPa 0.4
